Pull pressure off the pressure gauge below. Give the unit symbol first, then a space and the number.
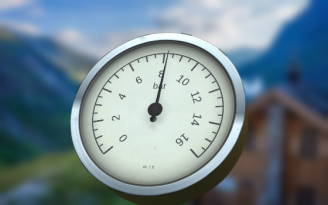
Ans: bar 8.25
